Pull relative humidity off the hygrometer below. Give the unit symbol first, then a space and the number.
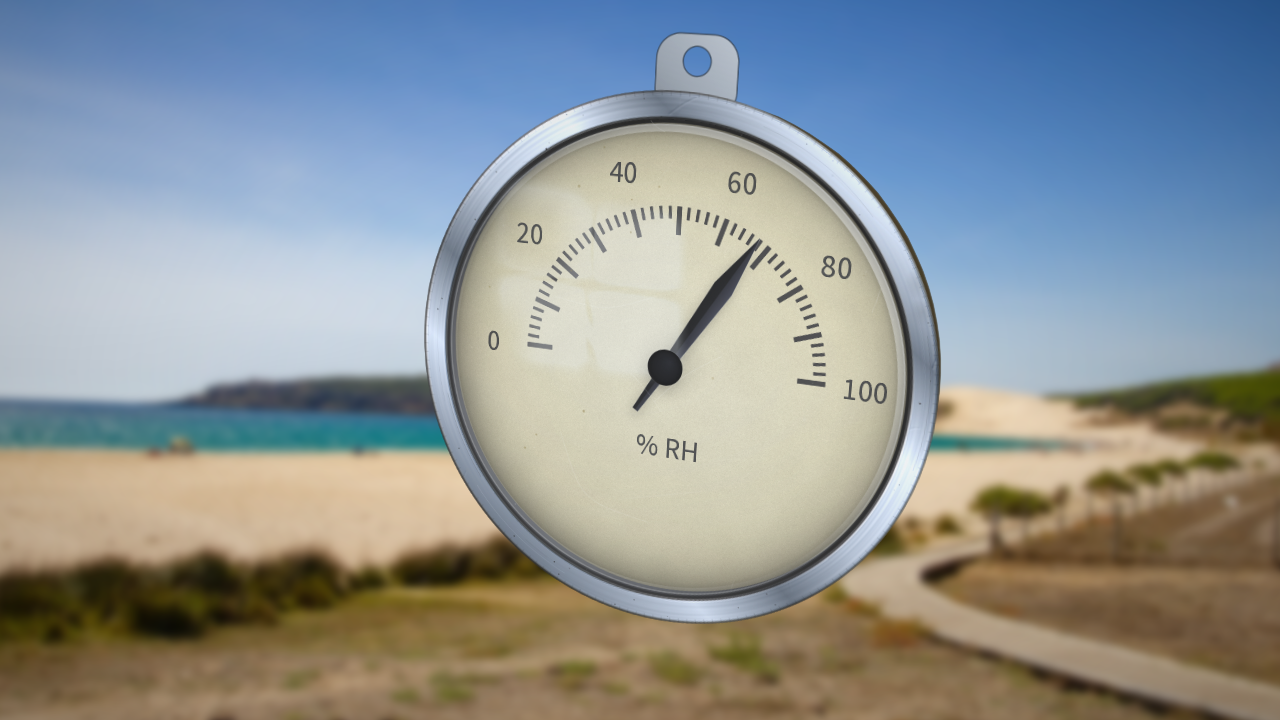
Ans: % 68
